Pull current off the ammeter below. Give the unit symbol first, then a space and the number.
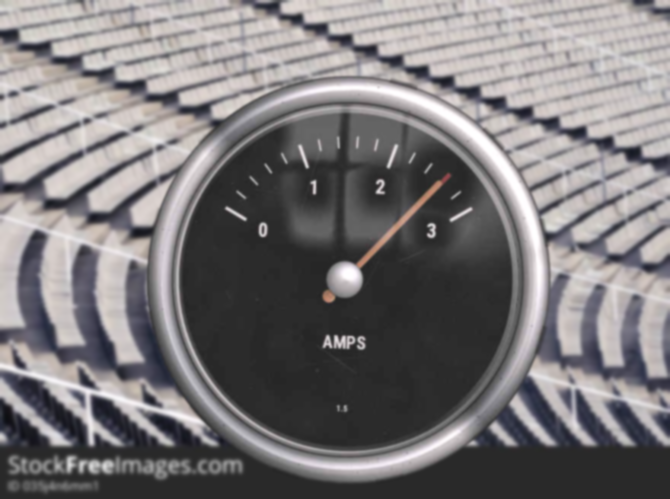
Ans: A 2.6
